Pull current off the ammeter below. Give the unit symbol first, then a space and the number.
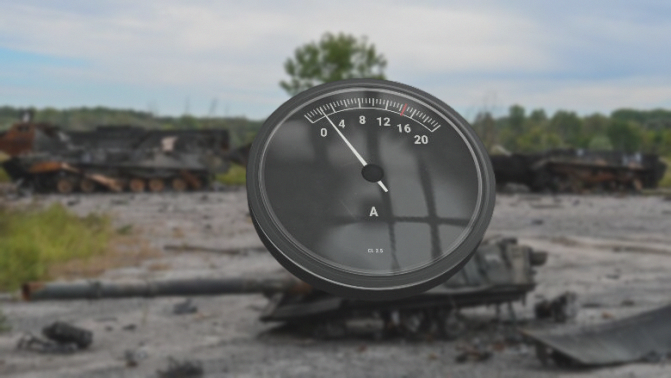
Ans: A 2
